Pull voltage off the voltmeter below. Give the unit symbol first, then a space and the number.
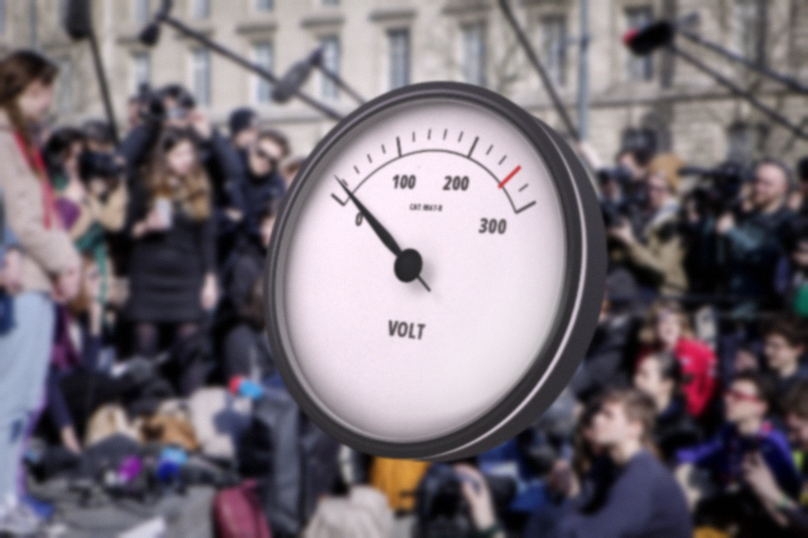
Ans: V 20
